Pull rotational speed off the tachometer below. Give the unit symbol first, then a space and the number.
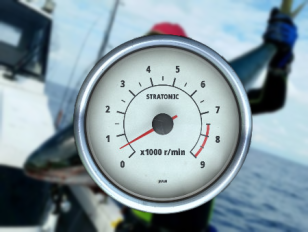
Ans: rpm 500
